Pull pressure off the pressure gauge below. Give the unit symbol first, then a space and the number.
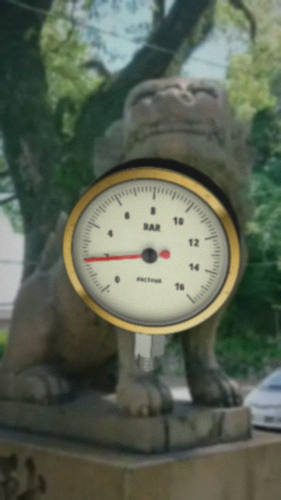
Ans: bar 2
